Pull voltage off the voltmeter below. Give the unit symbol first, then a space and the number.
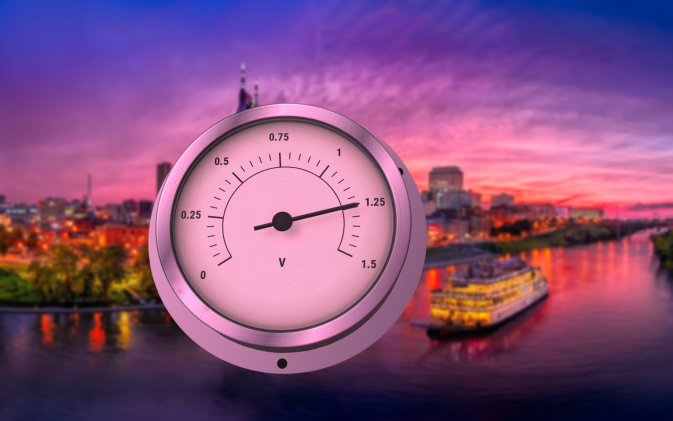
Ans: V 1.25
